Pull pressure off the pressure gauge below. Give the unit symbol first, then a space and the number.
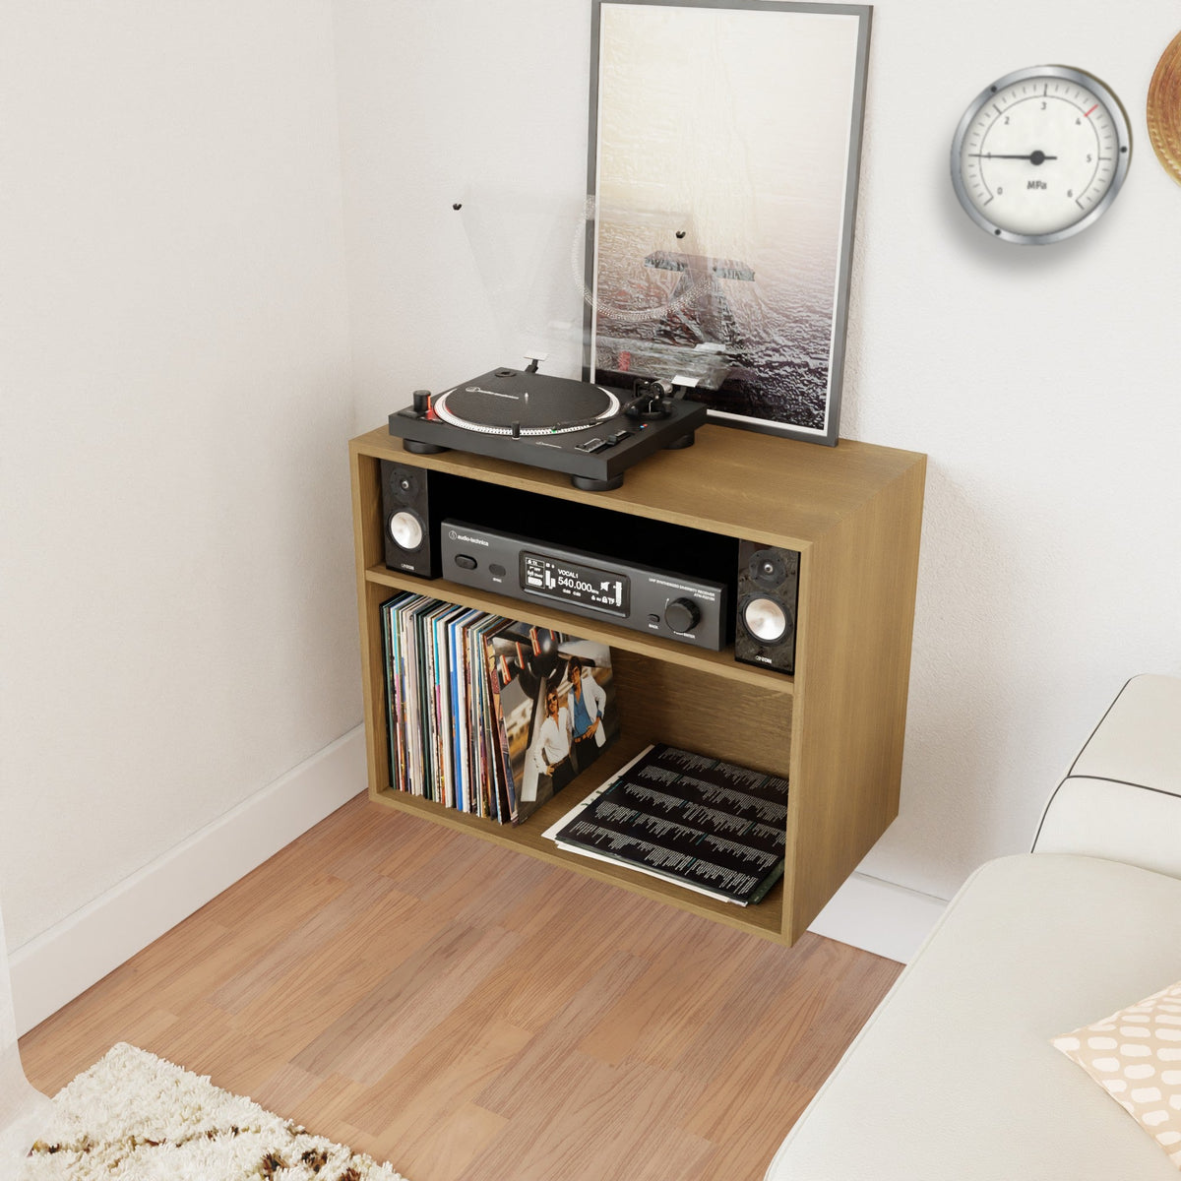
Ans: MPa 1
